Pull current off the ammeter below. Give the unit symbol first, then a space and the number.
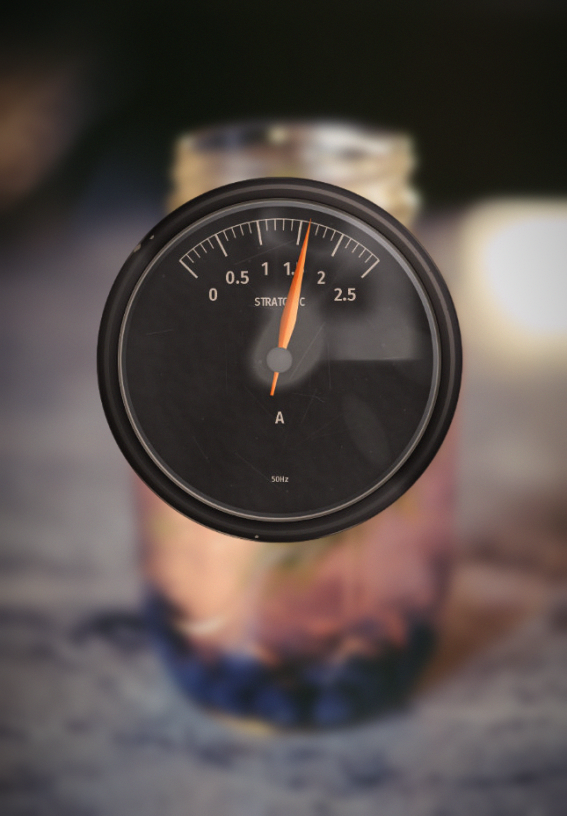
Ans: A 1.6
